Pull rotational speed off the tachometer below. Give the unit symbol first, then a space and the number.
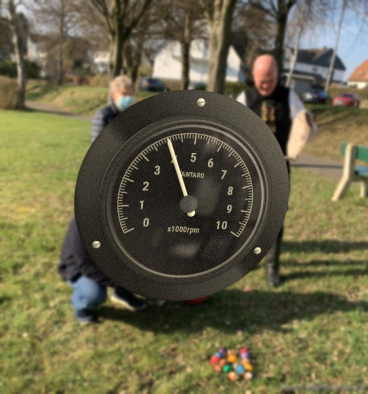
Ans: rpm 4000
